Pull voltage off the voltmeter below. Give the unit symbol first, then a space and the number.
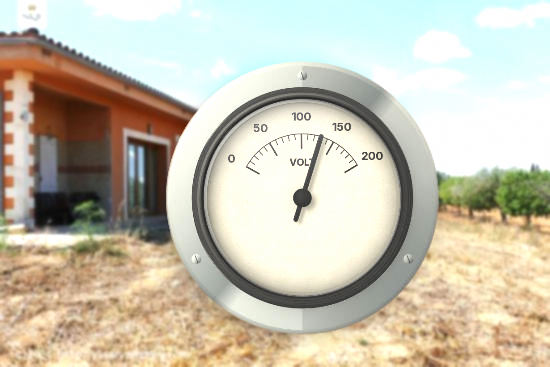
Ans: V 130
